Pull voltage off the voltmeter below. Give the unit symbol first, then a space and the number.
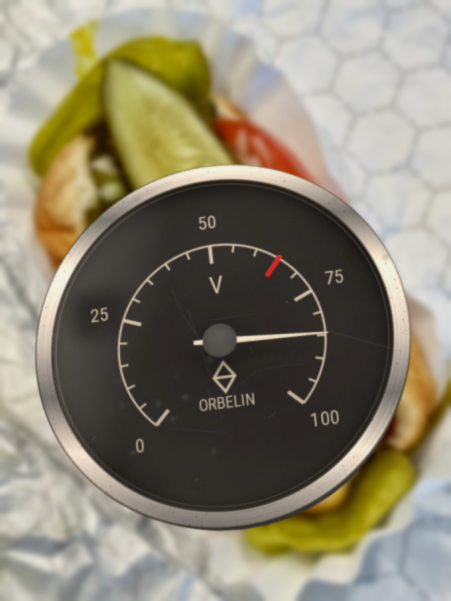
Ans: V 85
